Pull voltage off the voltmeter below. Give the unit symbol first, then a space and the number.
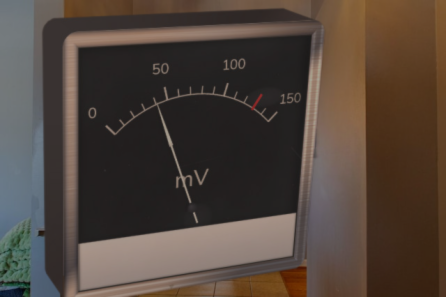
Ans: mV 40
